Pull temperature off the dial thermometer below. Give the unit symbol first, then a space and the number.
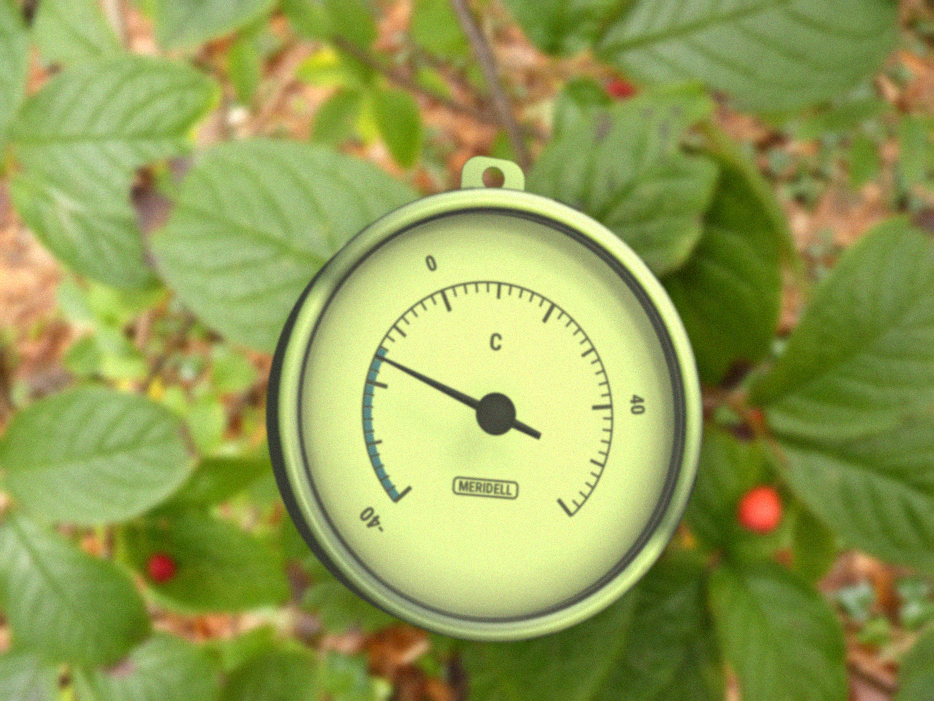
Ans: °C -16
